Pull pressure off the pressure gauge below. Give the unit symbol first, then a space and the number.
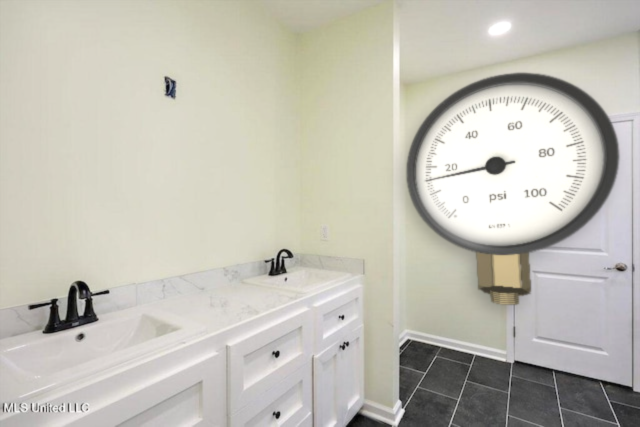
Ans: psi 15
